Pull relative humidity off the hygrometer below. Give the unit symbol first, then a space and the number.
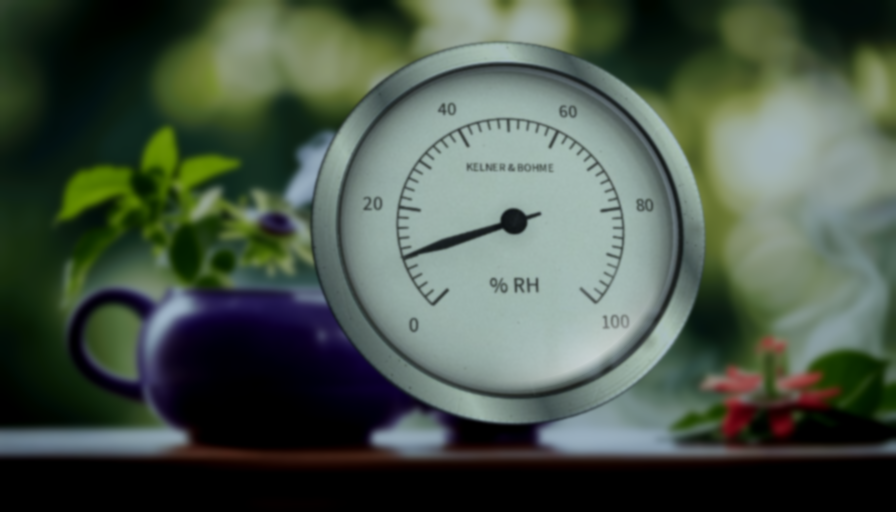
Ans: % 10
